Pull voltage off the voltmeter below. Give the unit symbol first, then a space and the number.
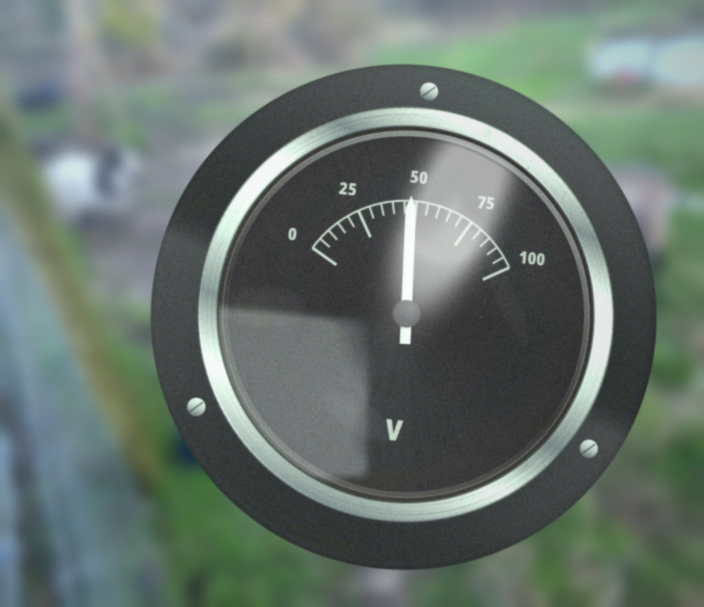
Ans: V 47.5
